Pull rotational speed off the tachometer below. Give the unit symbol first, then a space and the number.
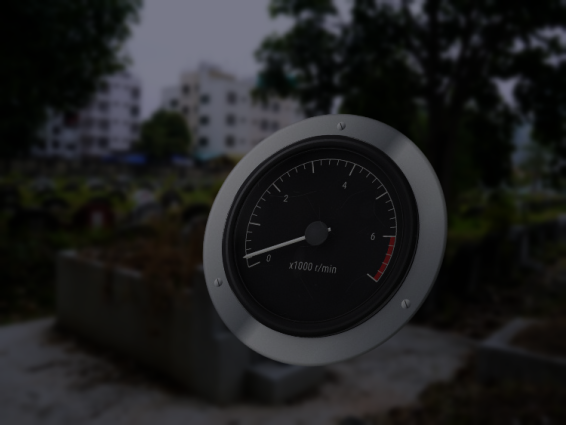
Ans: rpm 200
